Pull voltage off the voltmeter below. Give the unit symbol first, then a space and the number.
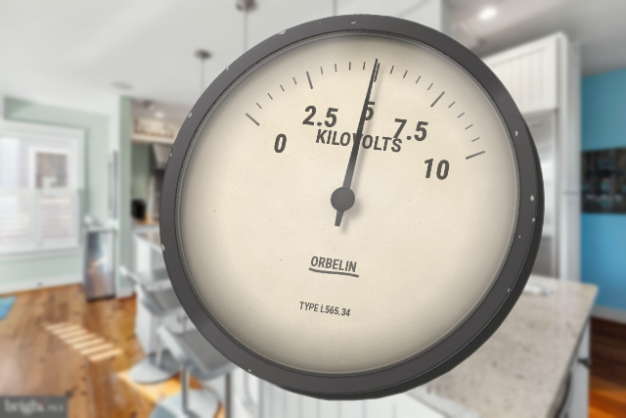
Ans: kV 5
